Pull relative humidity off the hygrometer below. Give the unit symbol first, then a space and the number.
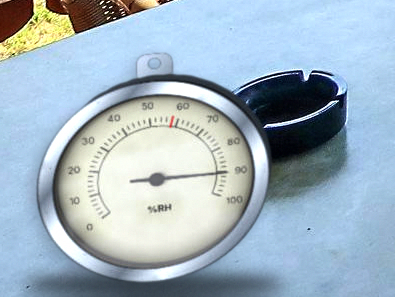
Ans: % 90
